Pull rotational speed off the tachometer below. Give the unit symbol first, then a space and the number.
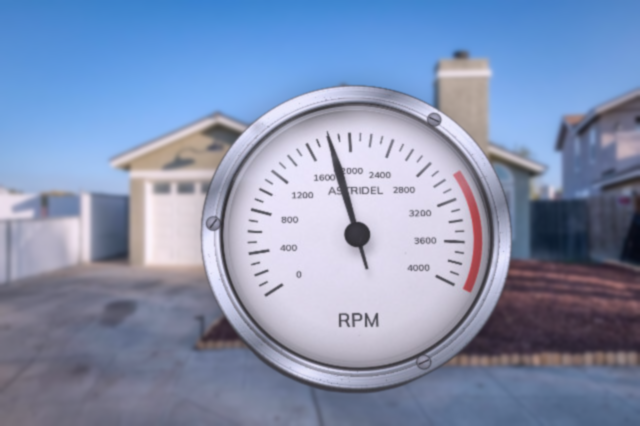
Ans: rpm 1800
